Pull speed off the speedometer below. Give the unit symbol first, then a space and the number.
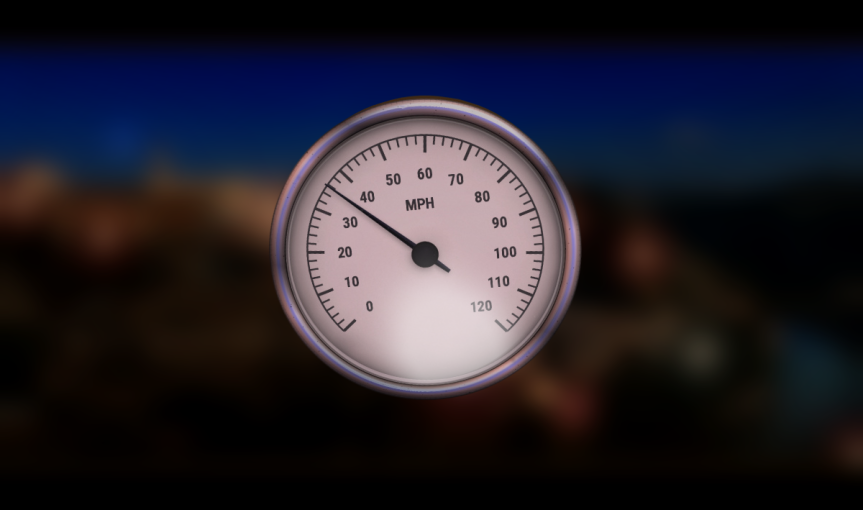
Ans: mph 36
